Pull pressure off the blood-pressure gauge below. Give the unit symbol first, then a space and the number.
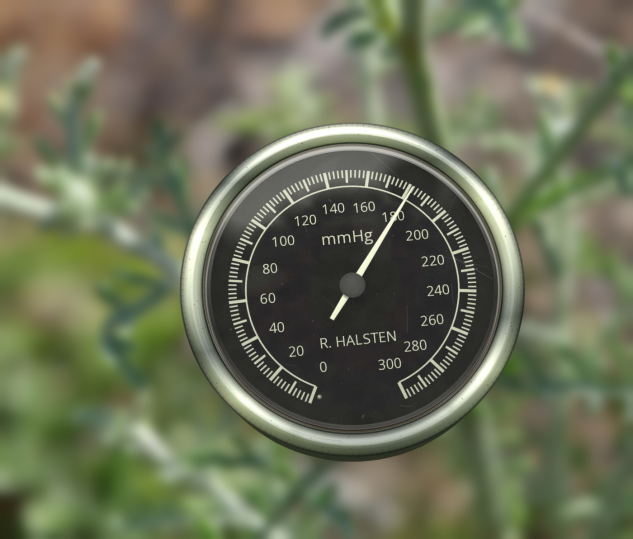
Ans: mmHg 182
